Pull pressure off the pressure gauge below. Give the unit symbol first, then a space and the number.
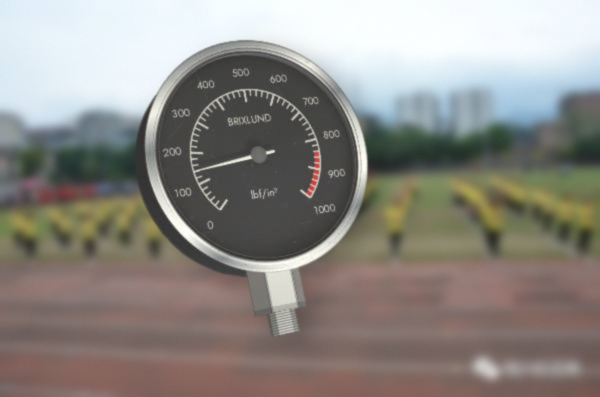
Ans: psi 140
